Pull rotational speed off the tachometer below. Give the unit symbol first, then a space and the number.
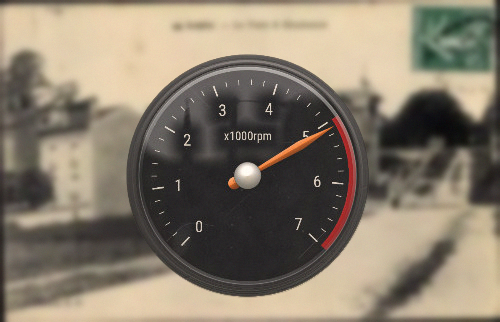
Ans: rpm 5100
